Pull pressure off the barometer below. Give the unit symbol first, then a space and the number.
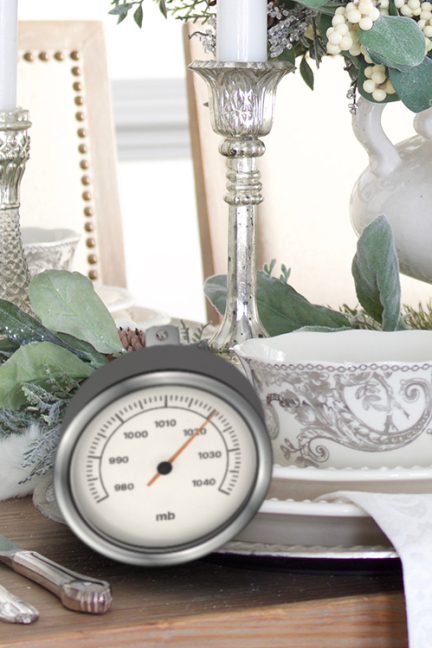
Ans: mbar 1020
